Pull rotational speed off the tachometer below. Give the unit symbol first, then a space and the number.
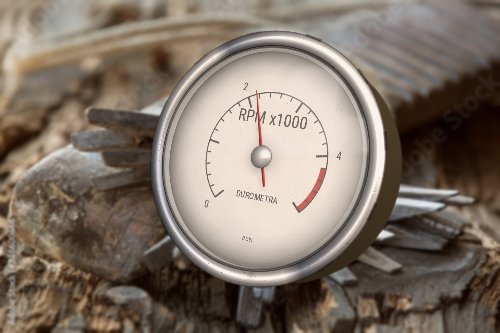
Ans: rpm 2200
